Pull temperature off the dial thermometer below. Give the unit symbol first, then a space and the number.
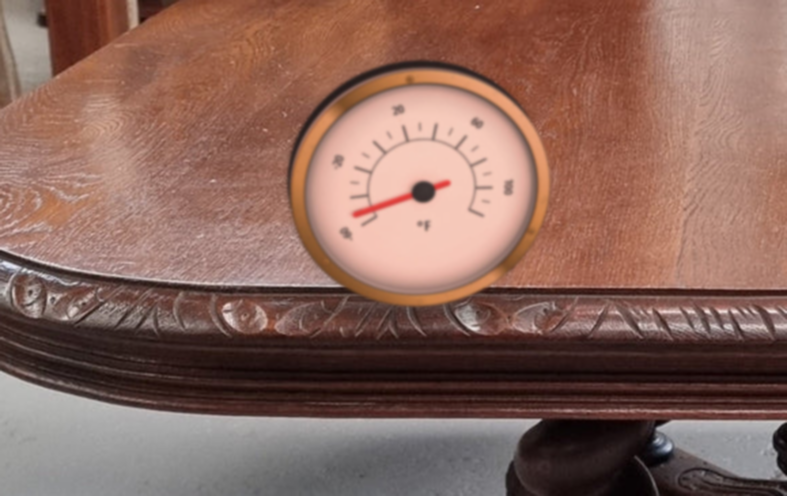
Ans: °F -50
